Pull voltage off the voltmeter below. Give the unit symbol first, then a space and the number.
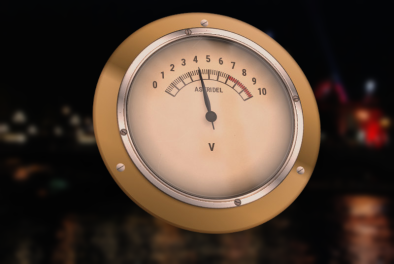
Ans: V 4
